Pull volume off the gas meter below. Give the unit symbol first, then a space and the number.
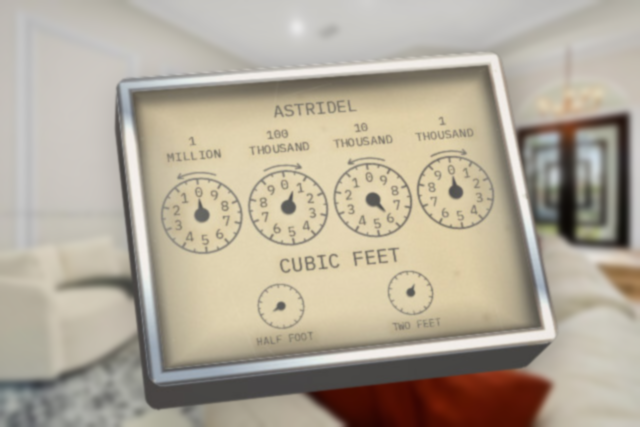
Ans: ft³ 6000
